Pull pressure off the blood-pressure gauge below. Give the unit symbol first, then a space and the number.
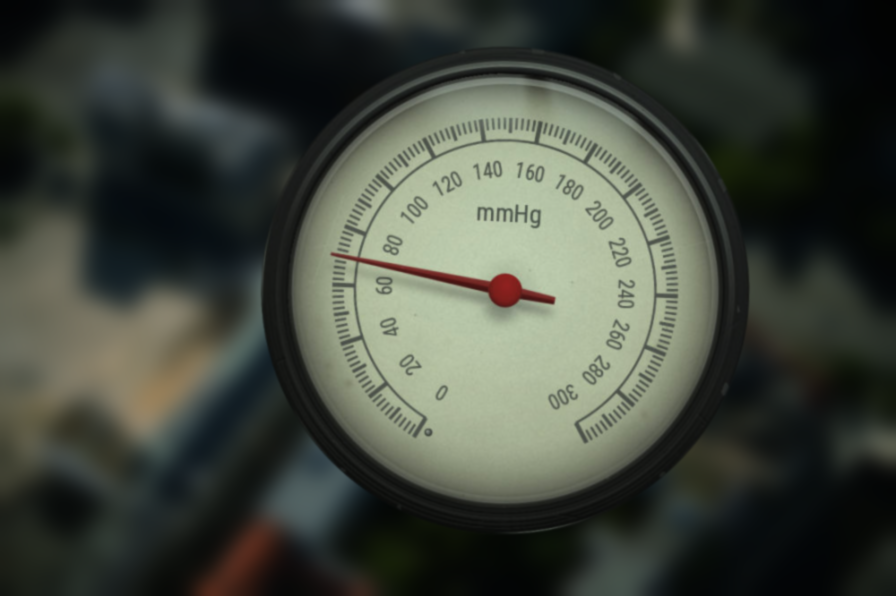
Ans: mmHg 70
